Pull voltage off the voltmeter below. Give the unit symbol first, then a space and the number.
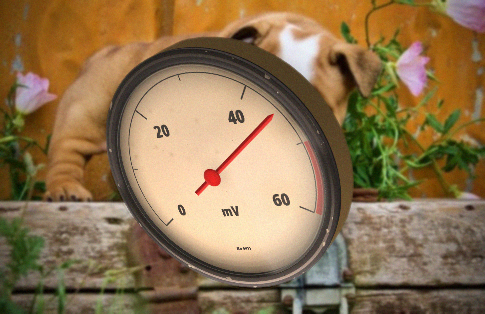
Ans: mV 45
